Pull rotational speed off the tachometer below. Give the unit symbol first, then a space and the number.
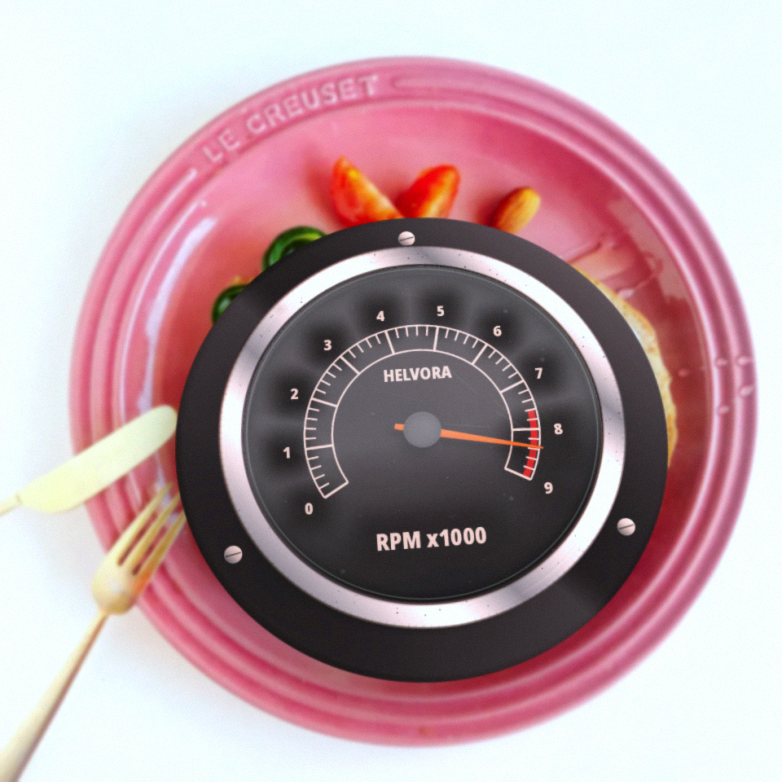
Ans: rpm 8400
